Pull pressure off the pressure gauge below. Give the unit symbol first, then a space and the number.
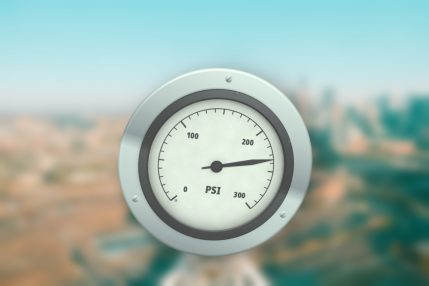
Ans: psi 235
